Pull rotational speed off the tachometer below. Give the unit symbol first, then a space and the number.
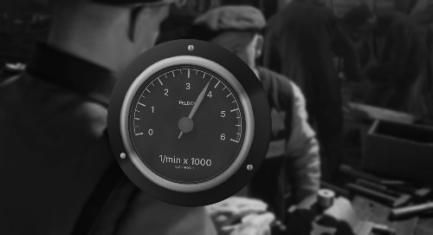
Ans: rpm 3750
